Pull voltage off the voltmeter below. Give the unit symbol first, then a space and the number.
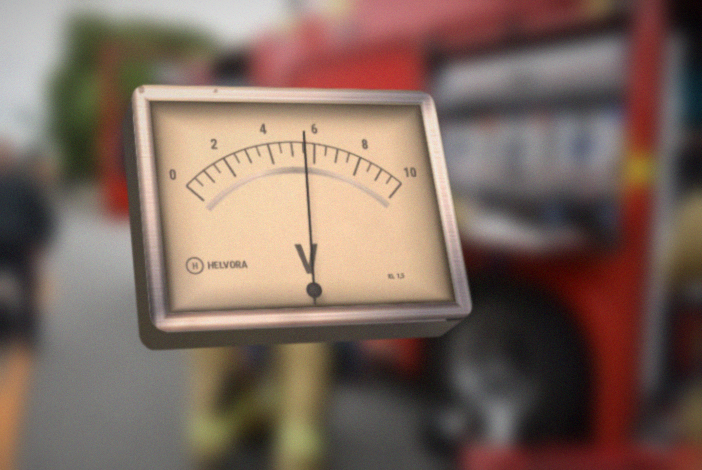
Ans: V 5.5
